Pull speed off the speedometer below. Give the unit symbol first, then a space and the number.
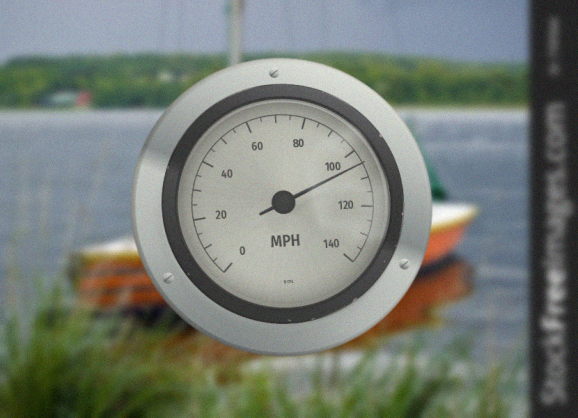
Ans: mph 105
